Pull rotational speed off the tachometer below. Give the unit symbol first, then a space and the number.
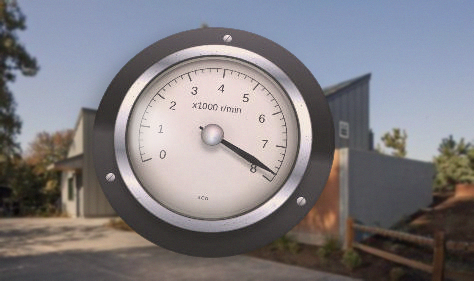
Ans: rpm 7800
